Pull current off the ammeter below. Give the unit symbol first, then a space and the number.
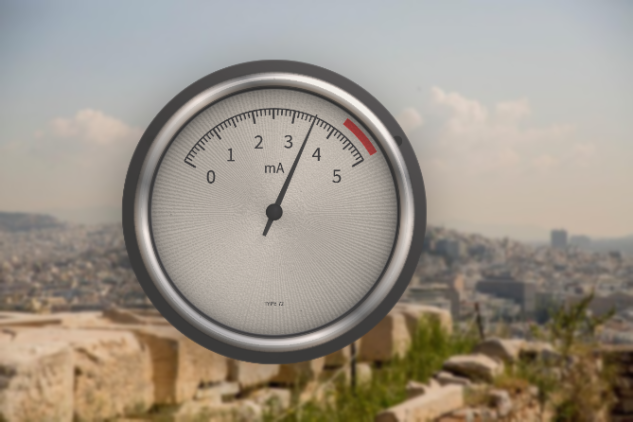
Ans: mA 3.5
